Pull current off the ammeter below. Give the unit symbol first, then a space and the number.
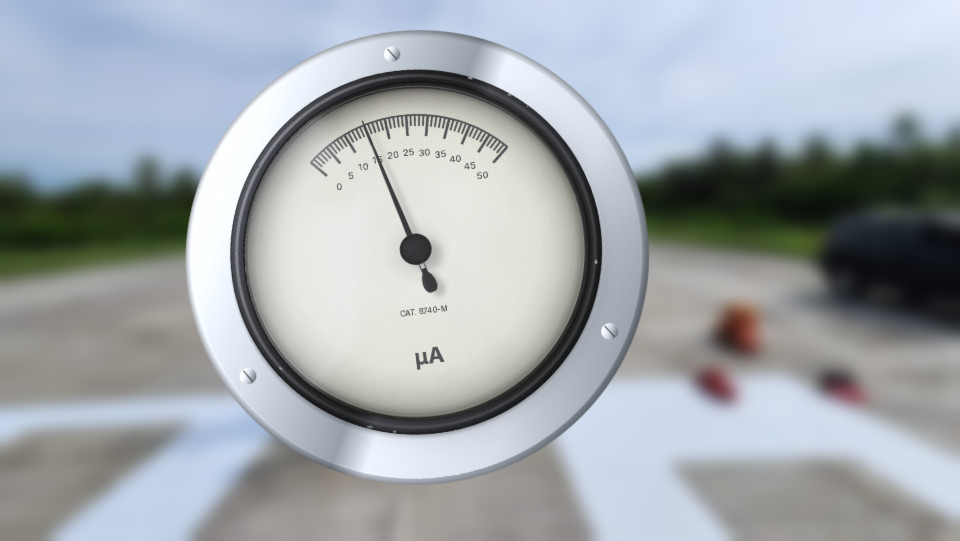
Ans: µA 15
